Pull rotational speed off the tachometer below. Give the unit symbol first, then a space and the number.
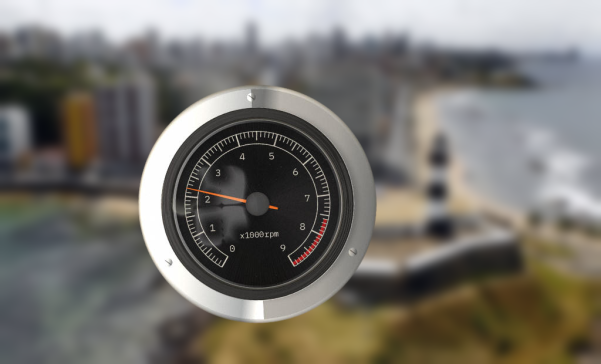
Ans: rpm 2200
